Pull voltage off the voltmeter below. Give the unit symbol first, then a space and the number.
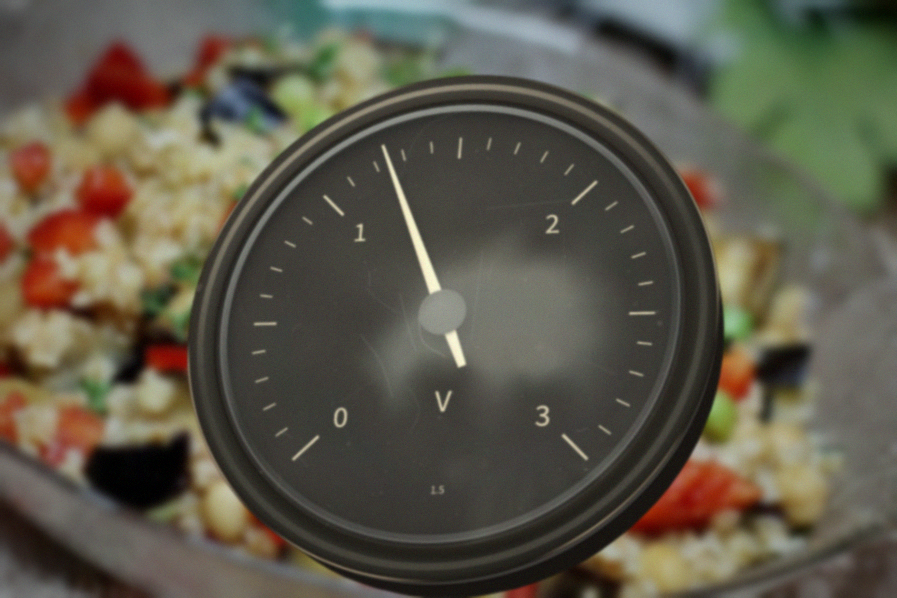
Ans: V 1.25
